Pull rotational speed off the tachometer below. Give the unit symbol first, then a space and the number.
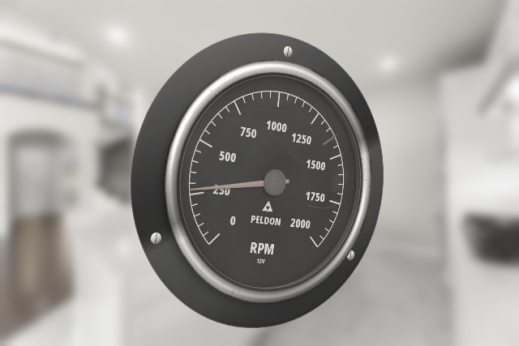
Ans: rpm 275
